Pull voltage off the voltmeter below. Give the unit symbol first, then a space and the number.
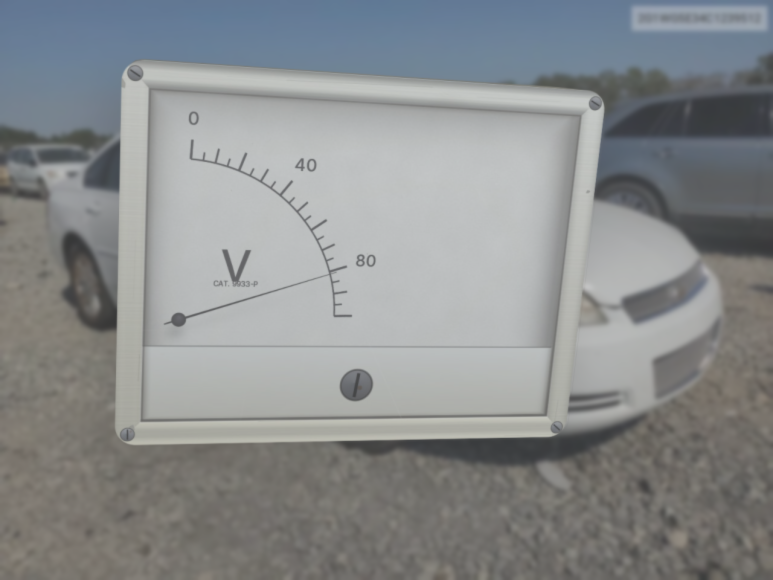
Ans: V 80
